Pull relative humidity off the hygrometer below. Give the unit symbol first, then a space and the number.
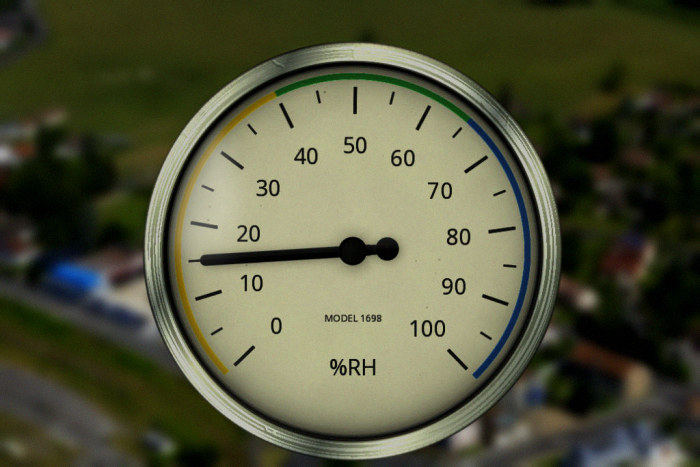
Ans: % 15
